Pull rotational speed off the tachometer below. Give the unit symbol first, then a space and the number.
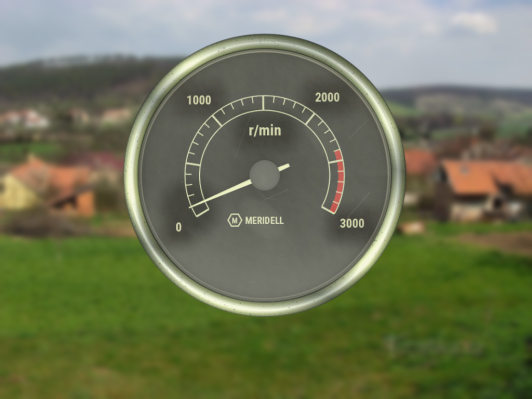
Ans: rpm 100
